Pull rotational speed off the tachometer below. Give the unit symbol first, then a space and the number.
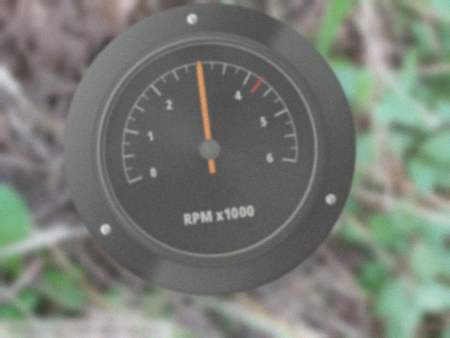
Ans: rpm 3000
